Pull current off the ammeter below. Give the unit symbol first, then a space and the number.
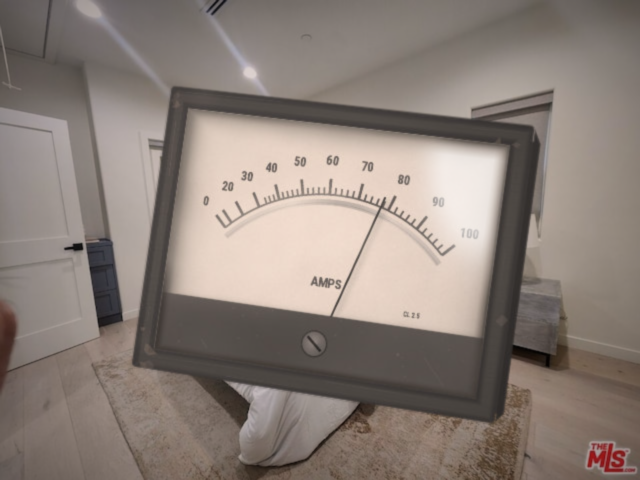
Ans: A 78
